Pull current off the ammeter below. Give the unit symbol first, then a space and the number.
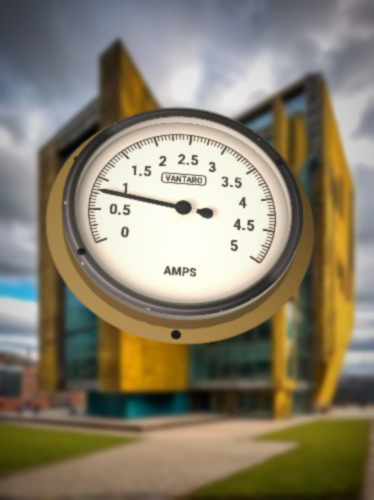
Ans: A 0.75
